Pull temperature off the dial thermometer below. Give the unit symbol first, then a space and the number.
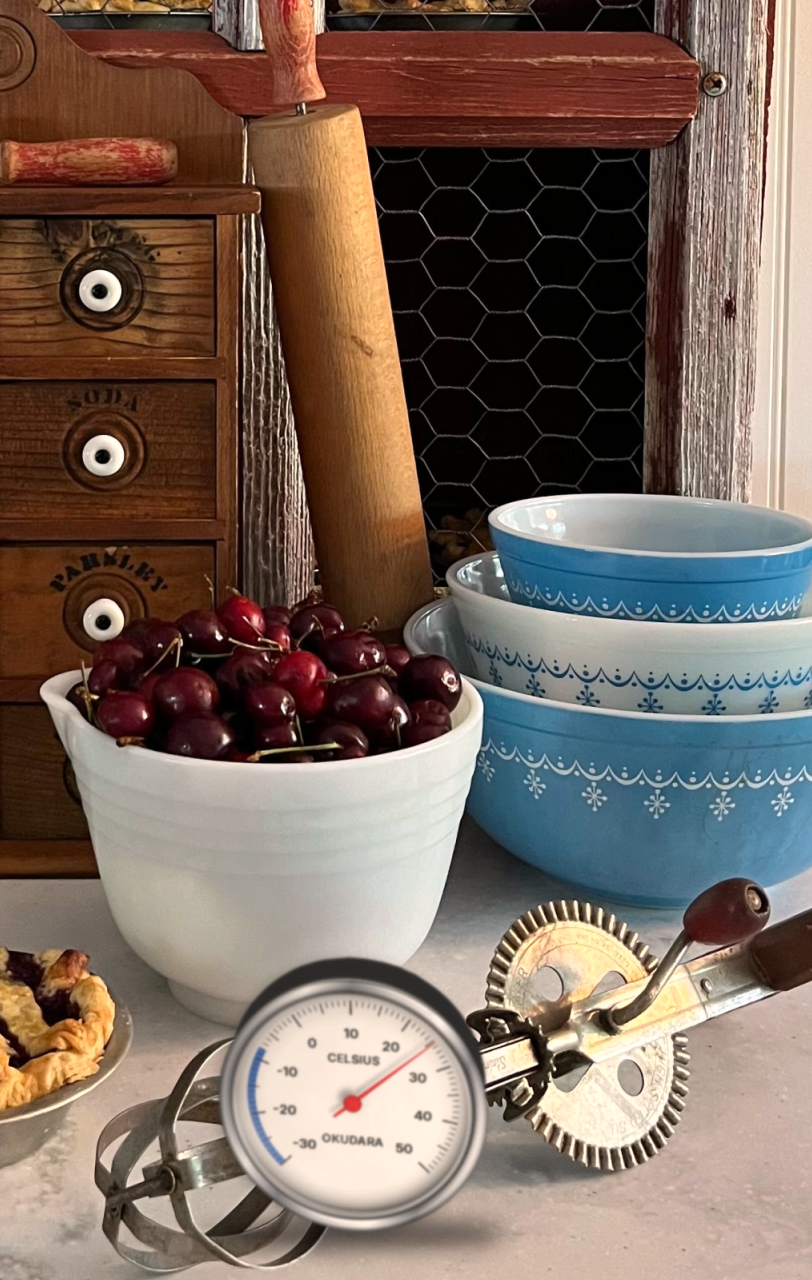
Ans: °C 25
